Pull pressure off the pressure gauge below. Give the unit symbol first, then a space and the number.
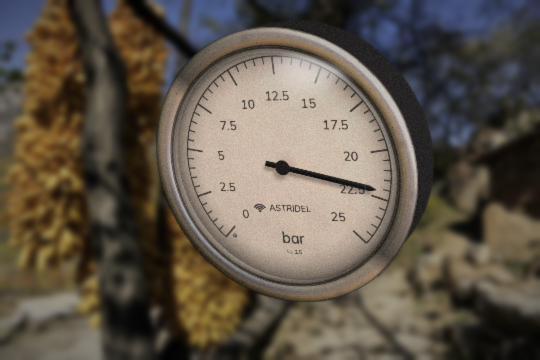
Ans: bar 22
